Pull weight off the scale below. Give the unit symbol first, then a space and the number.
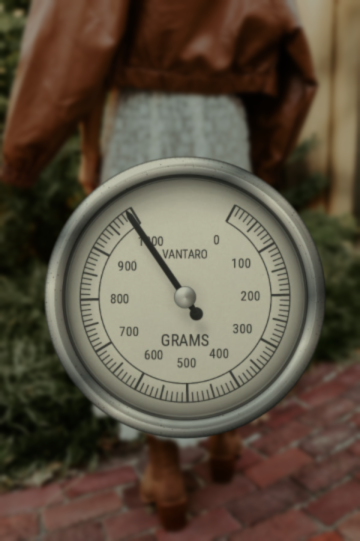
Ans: g 990
